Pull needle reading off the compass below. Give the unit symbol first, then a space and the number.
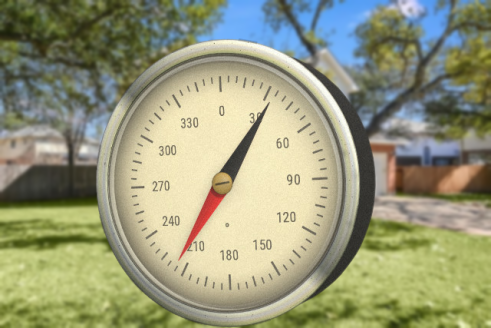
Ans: ° 215
